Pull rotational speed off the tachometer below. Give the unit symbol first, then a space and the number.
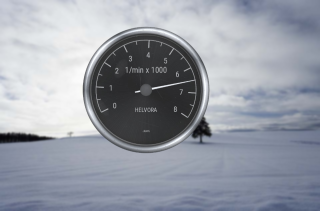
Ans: rpm 6500
